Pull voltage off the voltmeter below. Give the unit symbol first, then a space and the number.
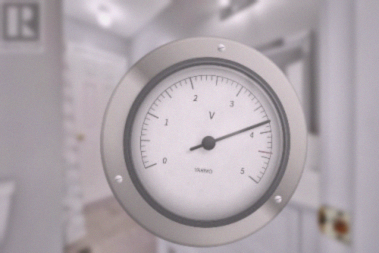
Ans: V 3.8
